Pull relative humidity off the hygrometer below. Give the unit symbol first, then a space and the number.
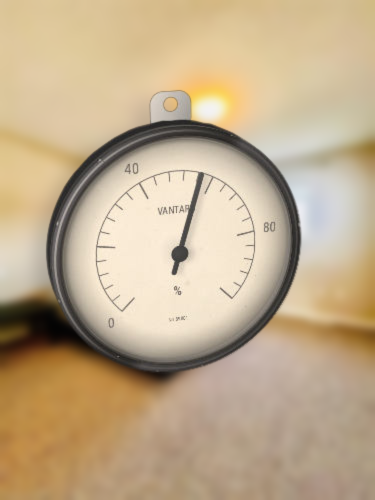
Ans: % 56
